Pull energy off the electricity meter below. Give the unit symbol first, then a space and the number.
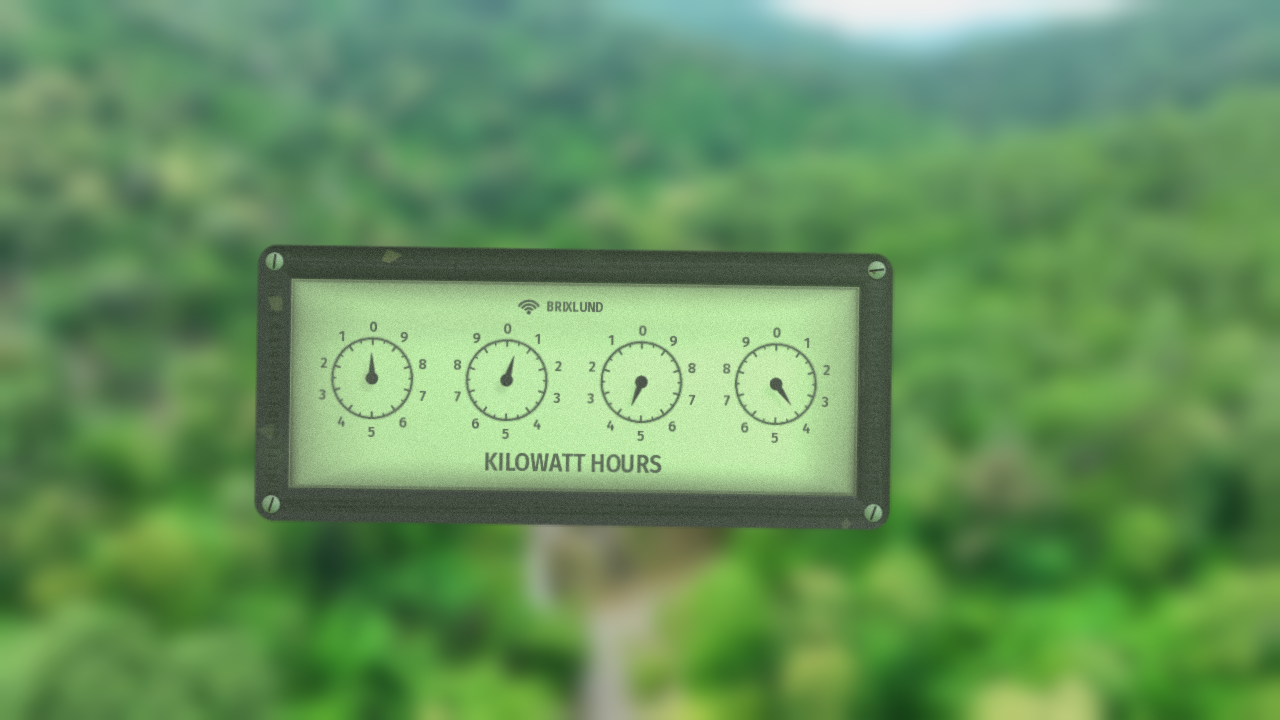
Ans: kWh 44
